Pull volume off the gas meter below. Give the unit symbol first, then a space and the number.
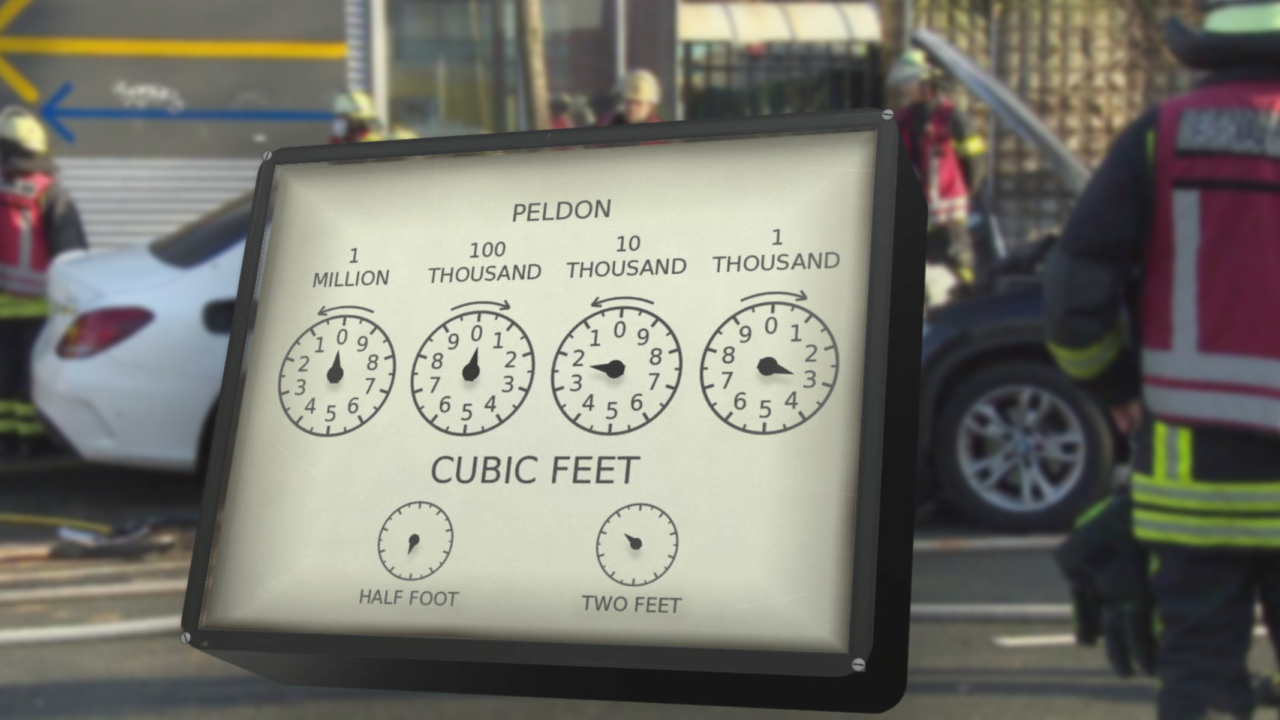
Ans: ft³ 2300
